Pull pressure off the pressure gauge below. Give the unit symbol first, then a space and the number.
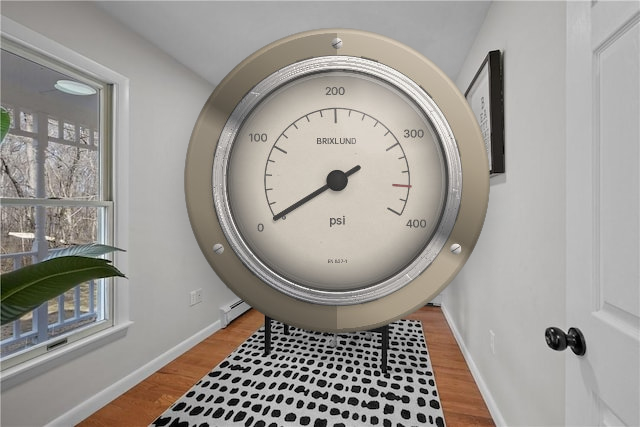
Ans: psi 0
